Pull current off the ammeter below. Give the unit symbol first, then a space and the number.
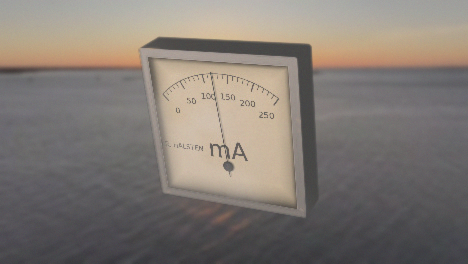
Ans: mA 120
